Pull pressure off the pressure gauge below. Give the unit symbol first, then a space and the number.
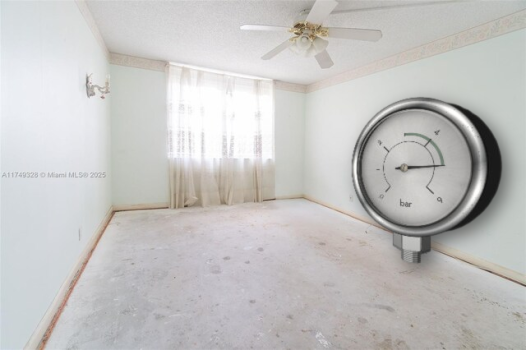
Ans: bar 5
